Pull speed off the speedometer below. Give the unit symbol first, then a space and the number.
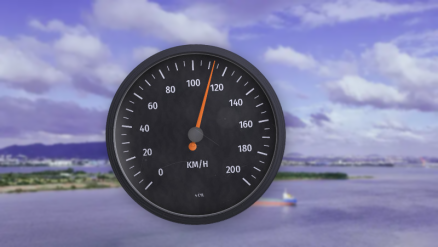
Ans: km/h 112.5
